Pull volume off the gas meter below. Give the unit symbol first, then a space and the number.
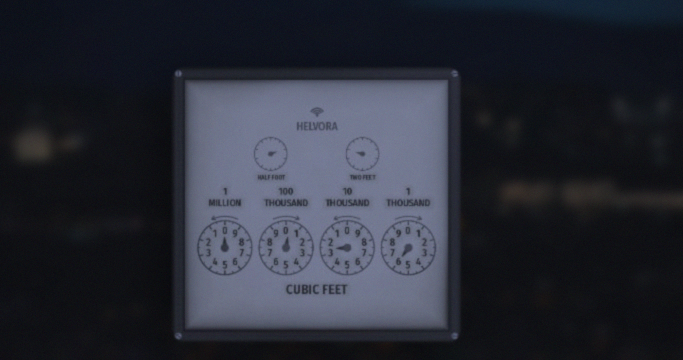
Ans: ft³ 2600
